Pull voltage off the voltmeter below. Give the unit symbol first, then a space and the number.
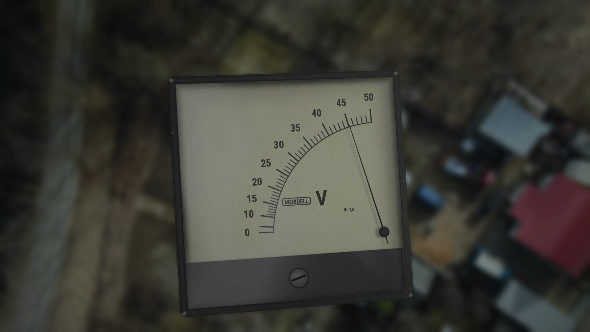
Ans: V 45
